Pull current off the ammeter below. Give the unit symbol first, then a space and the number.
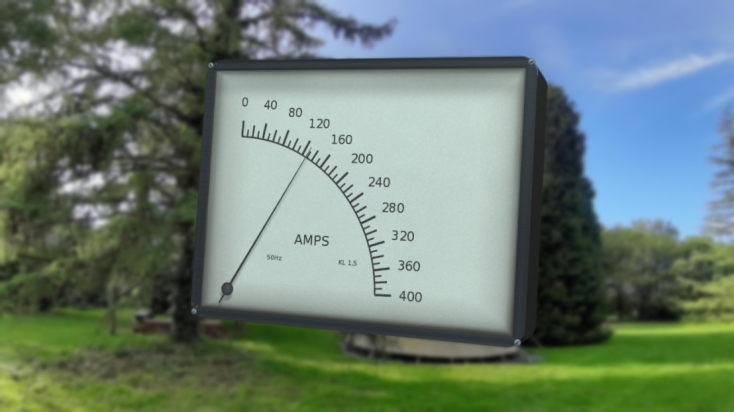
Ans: A 130
